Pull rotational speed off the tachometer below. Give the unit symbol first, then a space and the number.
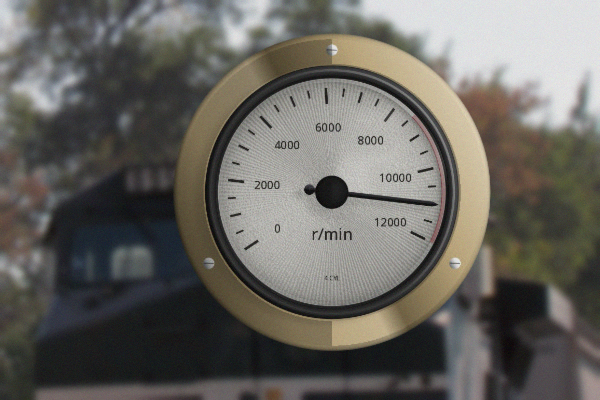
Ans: rpm 11000
